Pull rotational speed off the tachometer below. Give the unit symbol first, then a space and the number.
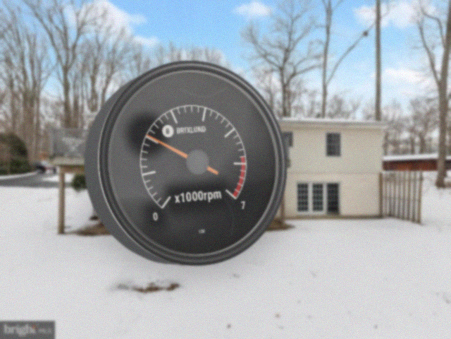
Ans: rpm 2000
